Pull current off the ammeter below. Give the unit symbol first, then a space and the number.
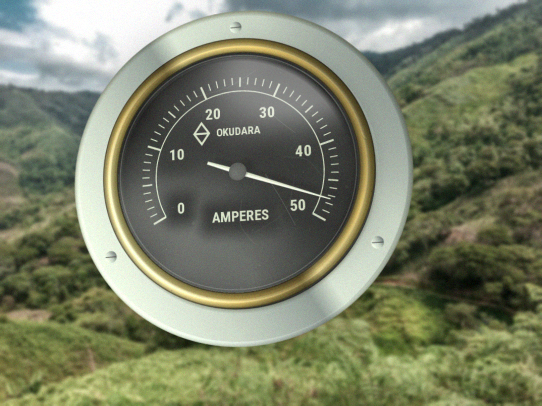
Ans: A 47.5
